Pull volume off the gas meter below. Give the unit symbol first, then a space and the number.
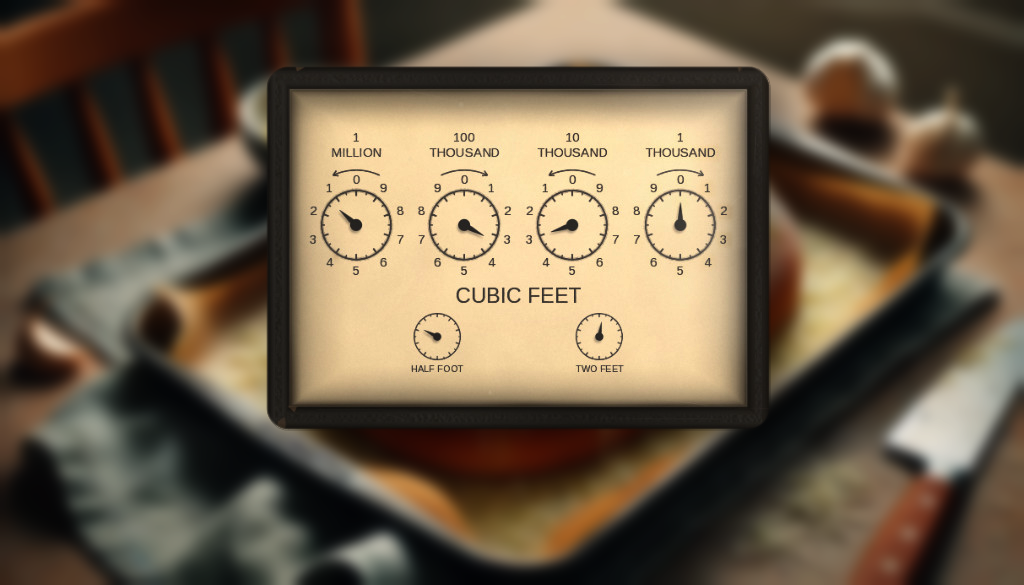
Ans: ft³ 133000
